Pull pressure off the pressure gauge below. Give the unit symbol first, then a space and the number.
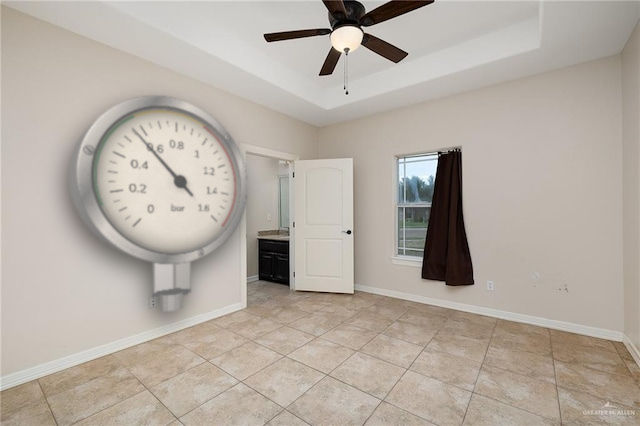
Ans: bar 0.55
